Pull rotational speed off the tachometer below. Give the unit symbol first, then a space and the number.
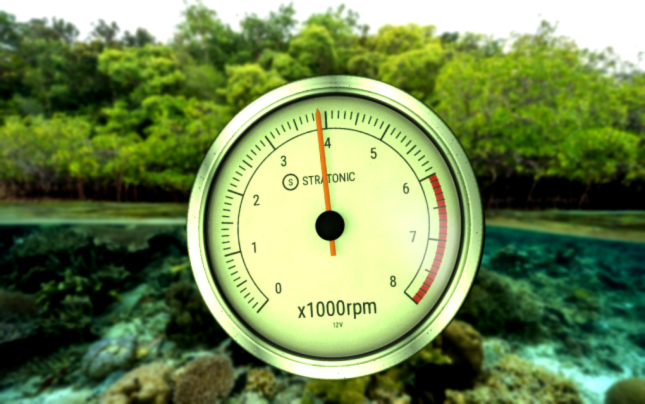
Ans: rpm 3900
